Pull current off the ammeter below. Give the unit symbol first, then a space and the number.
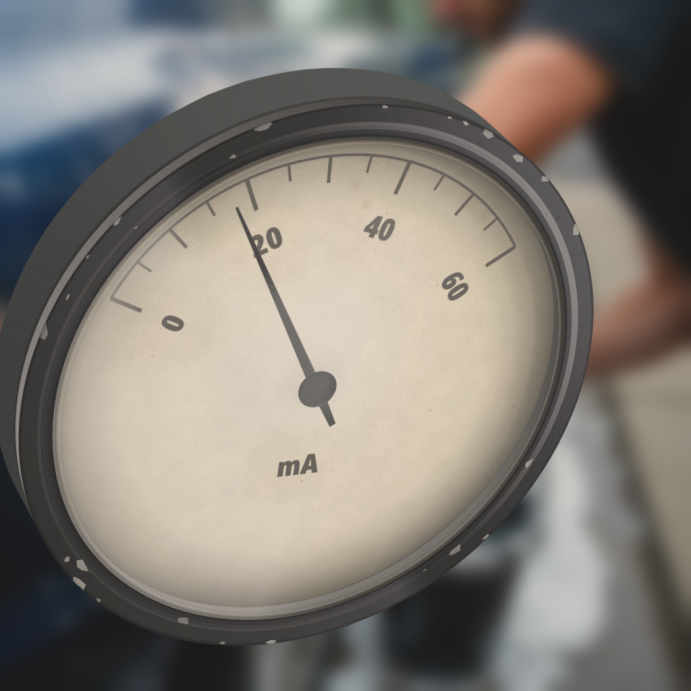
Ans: mA 17.5
